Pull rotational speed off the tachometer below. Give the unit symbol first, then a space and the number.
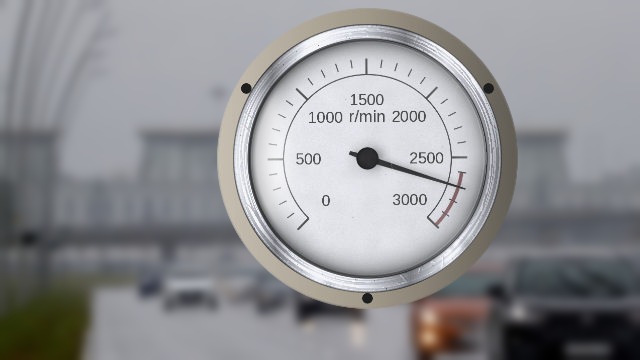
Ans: rpm 2700
